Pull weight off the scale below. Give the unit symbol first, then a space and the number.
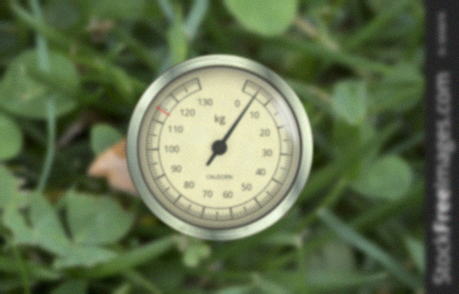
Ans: kg 5
